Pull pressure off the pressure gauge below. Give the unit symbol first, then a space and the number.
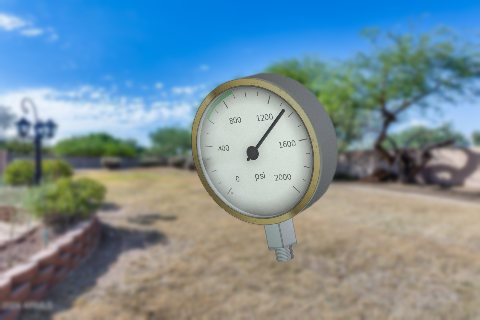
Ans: psi 1350
